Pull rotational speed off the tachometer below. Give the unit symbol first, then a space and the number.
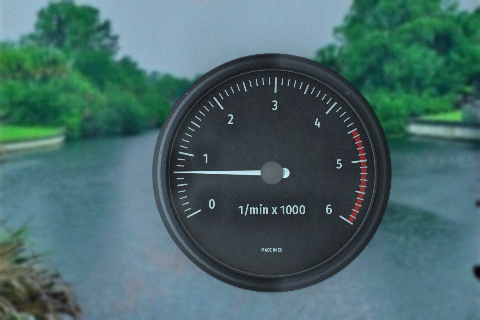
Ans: rpm 700
